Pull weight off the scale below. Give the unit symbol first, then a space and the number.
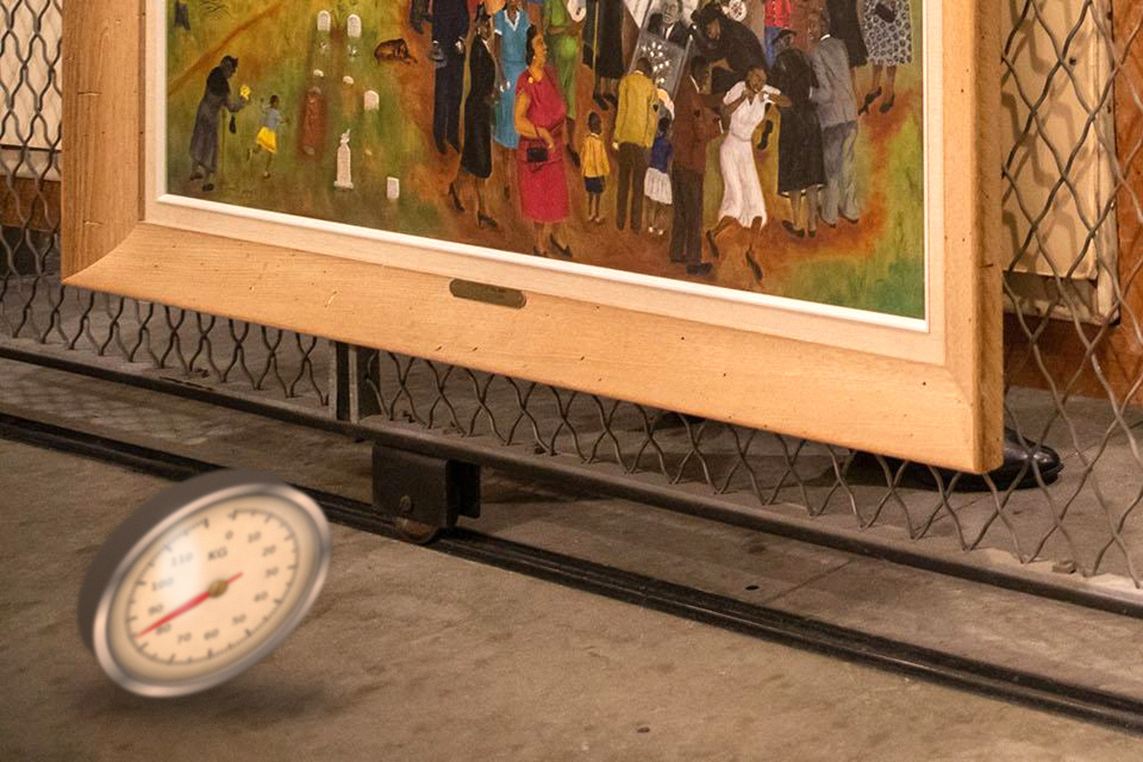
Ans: kg 85
